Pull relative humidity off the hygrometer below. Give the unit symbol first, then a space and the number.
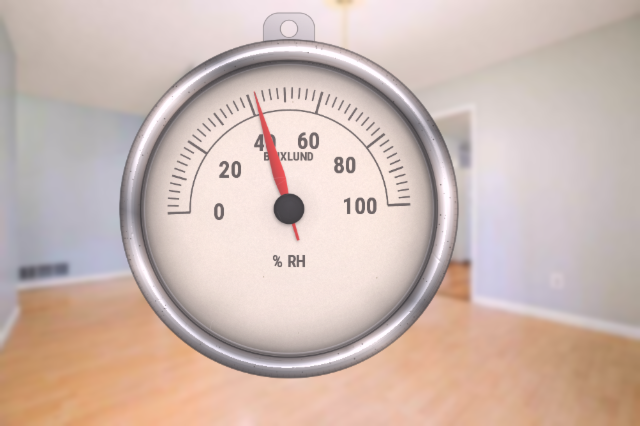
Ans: % 42
